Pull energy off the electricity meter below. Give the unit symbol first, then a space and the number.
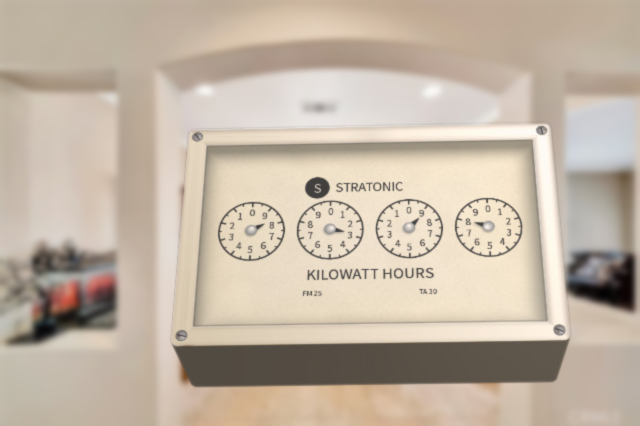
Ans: kWh 8288
